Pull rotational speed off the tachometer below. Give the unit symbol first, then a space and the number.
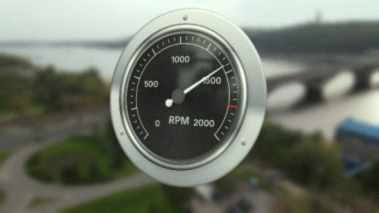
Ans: rpm 1450
